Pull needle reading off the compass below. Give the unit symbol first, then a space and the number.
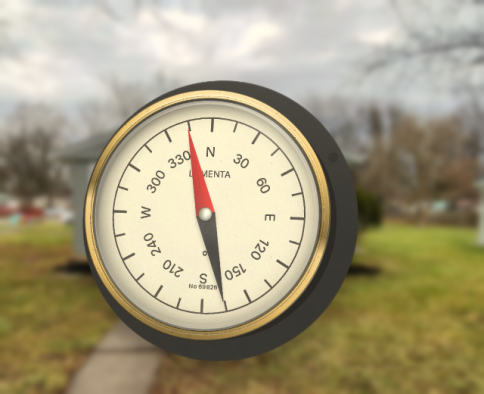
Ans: ° 345
